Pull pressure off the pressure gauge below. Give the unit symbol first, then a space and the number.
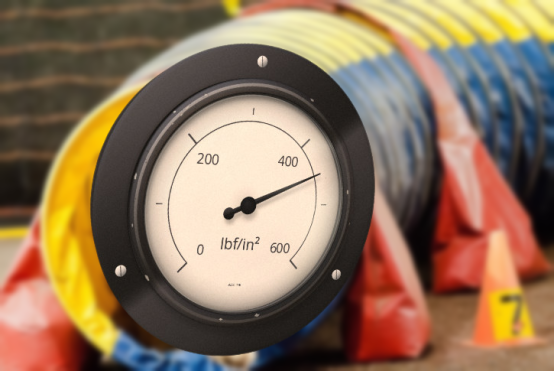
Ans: psi 450
